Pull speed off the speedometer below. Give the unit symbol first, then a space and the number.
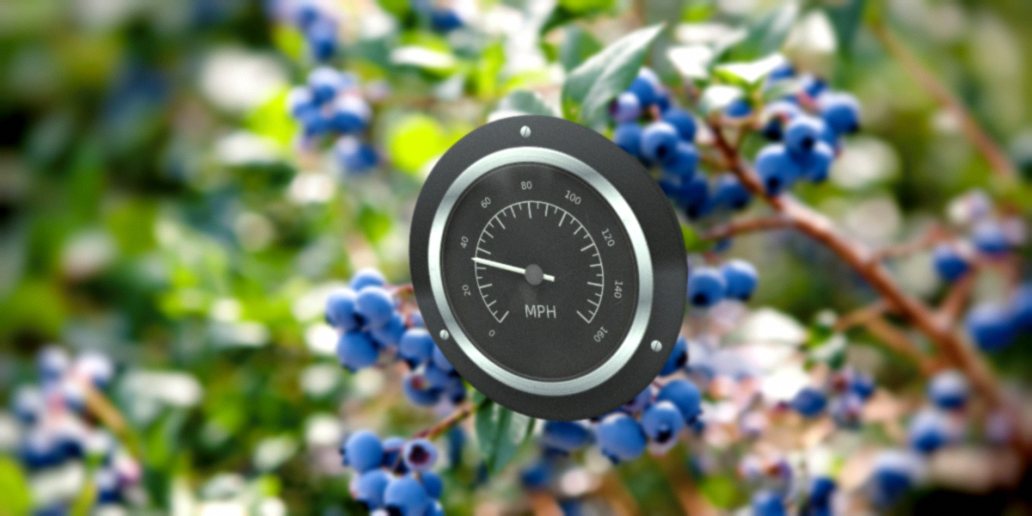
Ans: mph 35
